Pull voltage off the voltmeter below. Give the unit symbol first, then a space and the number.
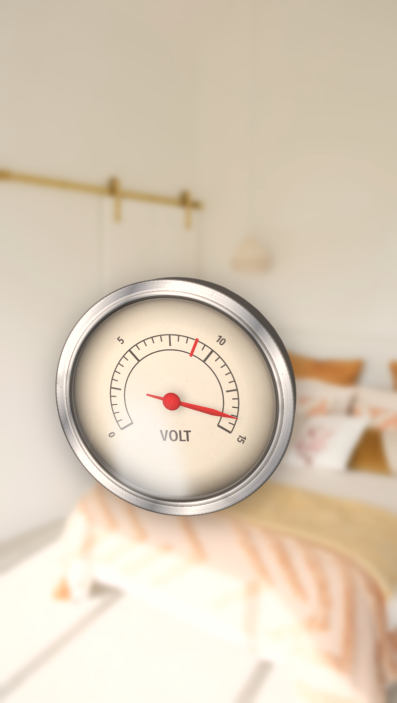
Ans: V 14
